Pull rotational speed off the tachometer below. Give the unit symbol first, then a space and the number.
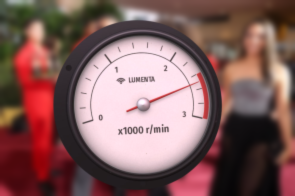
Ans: rpm 2500
